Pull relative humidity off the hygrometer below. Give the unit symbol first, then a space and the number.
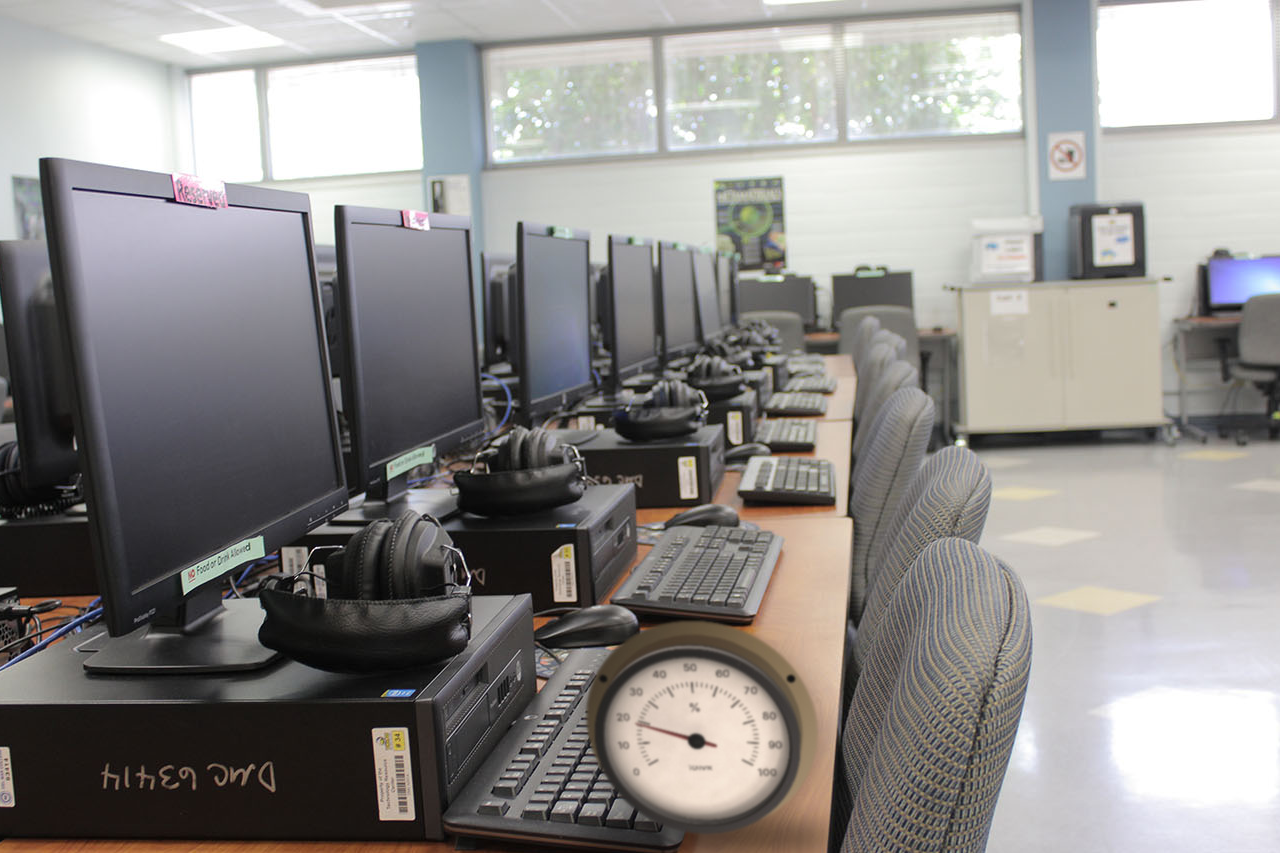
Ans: % 20
